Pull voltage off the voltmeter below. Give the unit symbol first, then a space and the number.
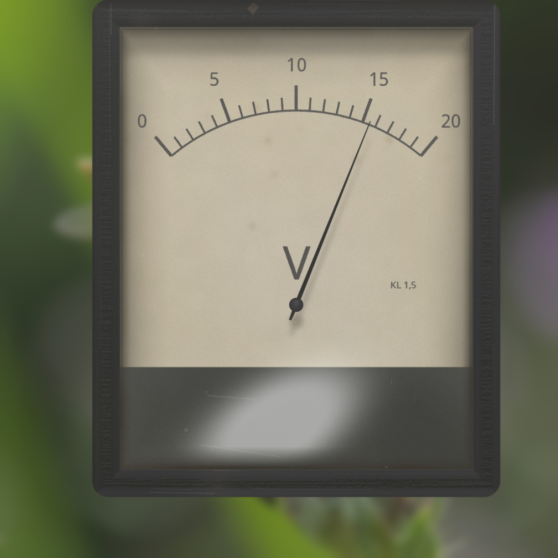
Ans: V 15.5
